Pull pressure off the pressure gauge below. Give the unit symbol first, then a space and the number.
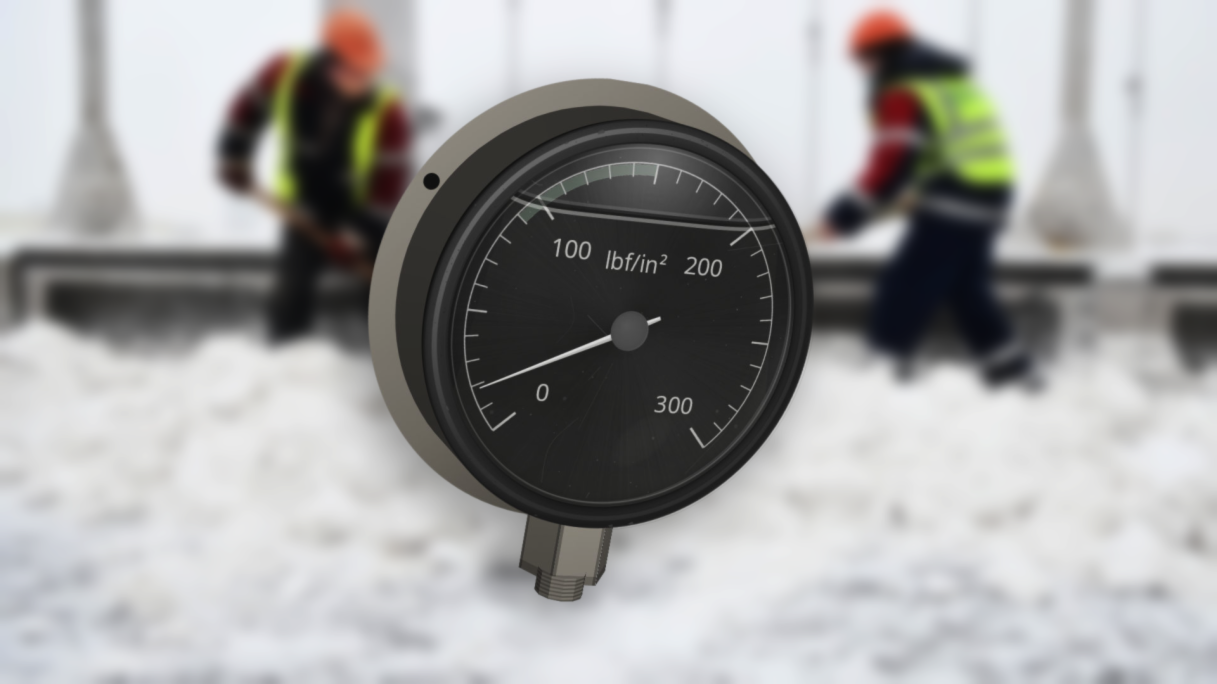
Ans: psi 20
